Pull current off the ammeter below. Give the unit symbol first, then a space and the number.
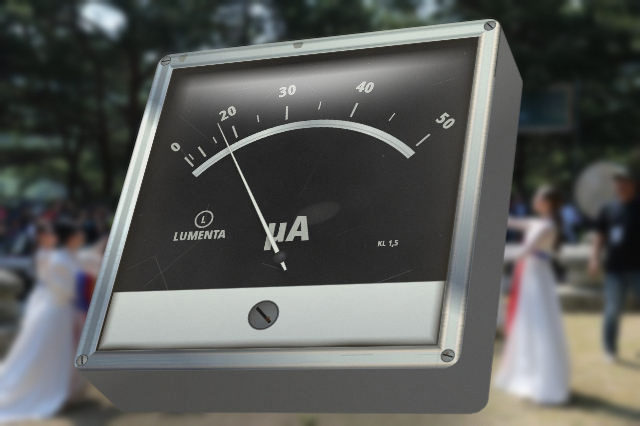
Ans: µA 17.5
